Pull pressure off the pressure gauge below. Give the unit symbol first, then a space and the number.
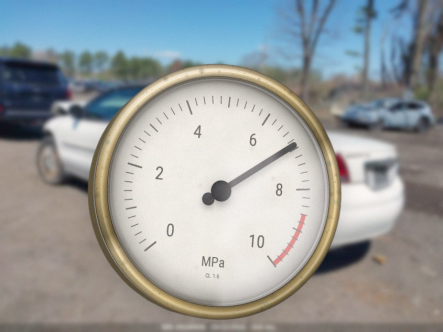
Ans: MPa 6.9
